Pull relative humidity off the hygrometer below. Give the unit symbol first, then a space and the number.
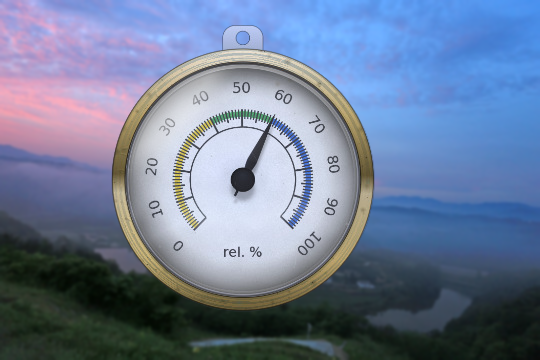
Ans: % 60
